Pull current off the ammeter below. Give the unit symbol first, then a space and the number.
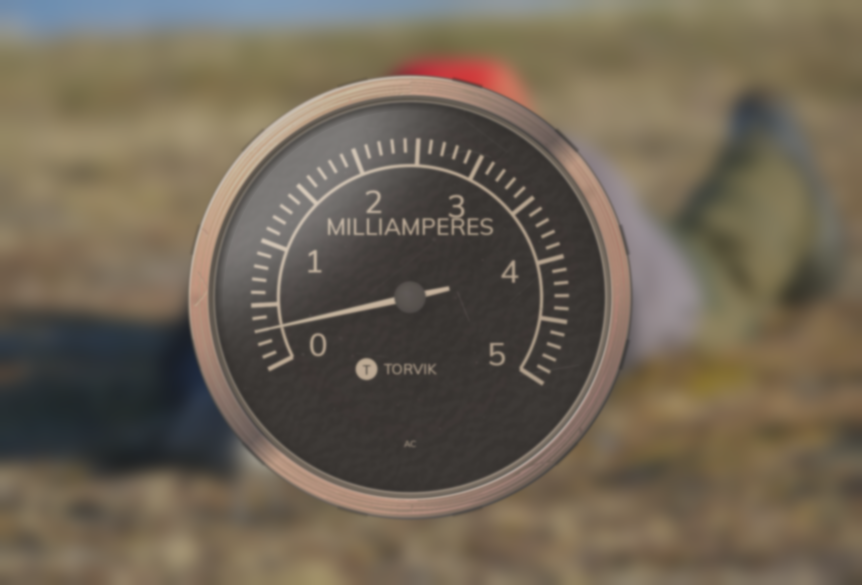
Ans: mA 0.3
